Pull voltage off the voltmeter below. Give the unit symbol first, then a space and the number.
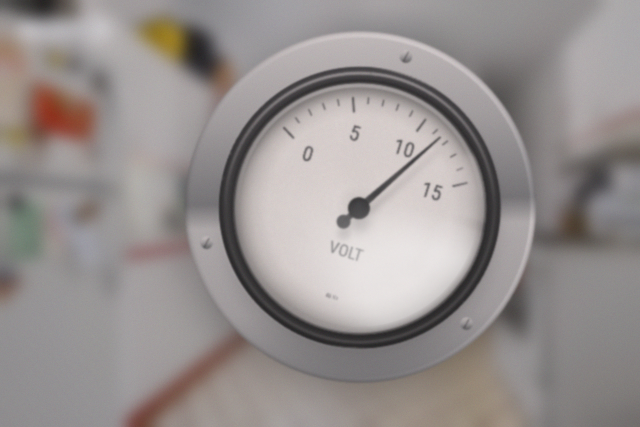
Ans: V 11.5
